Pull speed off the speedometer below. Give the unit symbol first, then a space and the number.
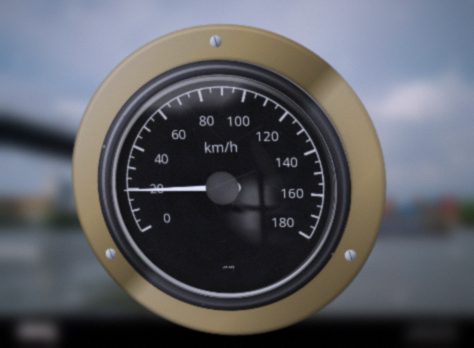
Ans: km/h 20
